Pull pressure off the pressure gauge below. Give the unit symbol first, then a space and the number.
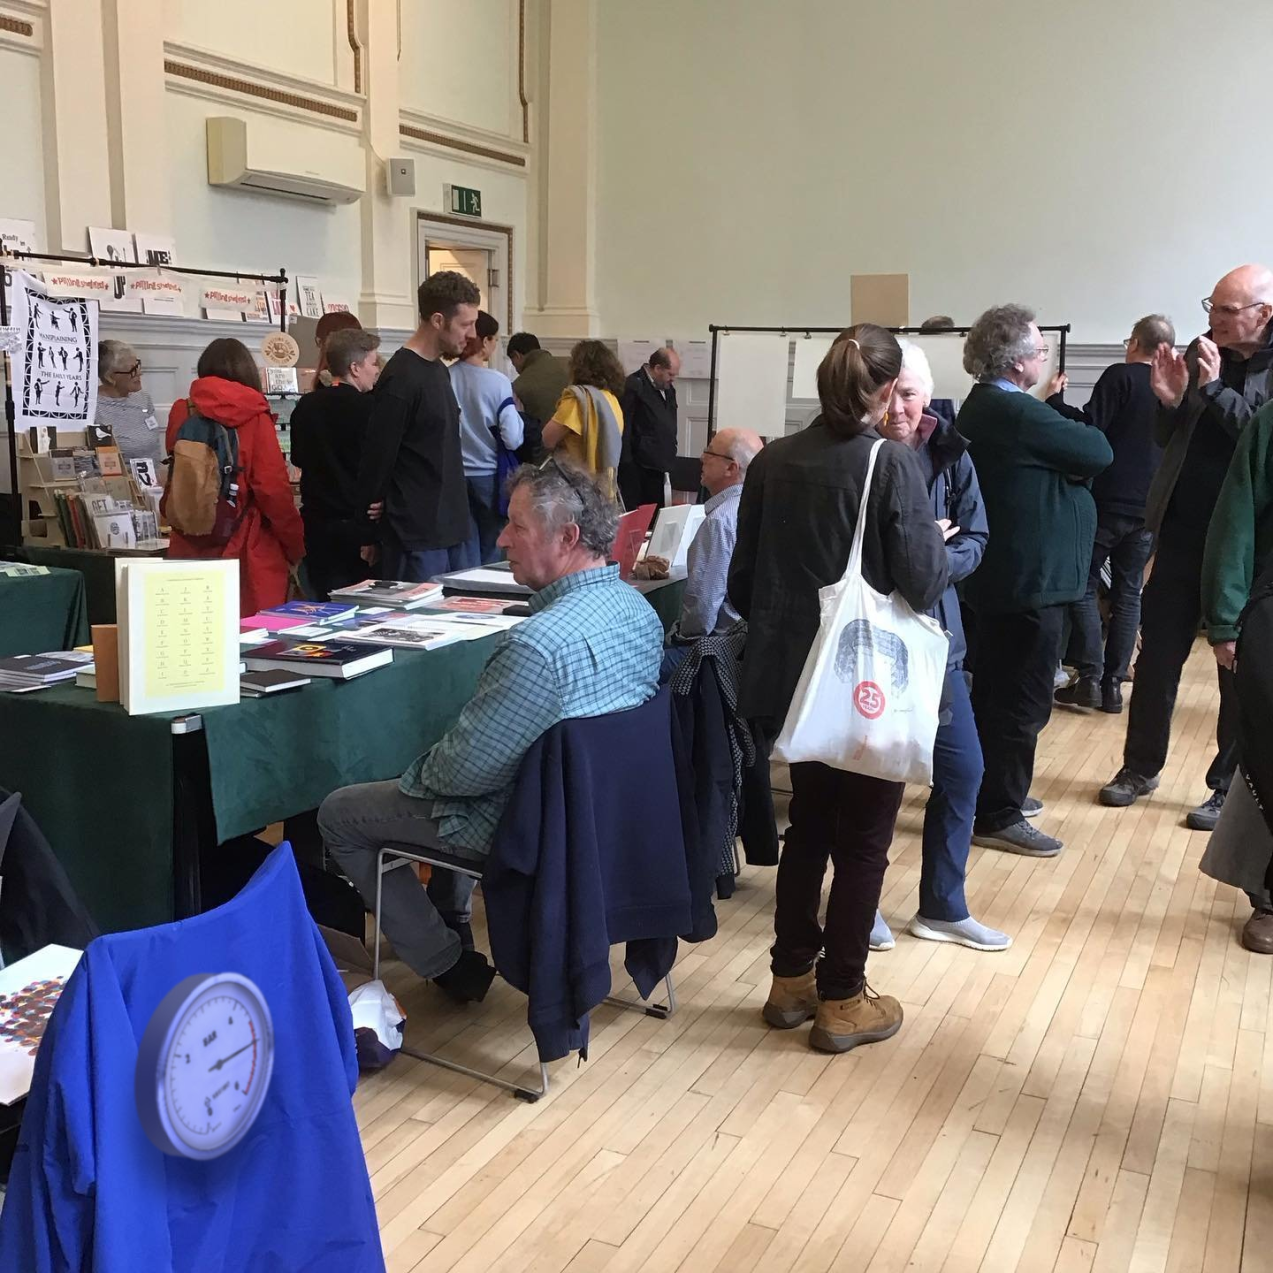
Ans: bar 5
